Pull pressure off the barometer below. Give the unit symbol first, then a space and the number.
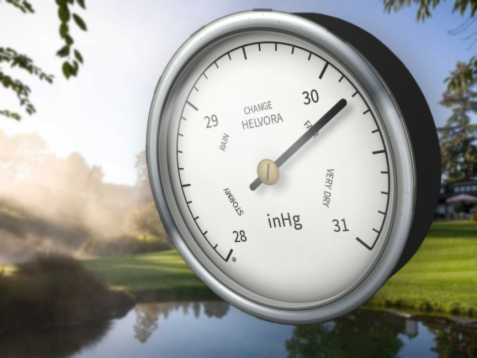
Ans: inHg 30.2
